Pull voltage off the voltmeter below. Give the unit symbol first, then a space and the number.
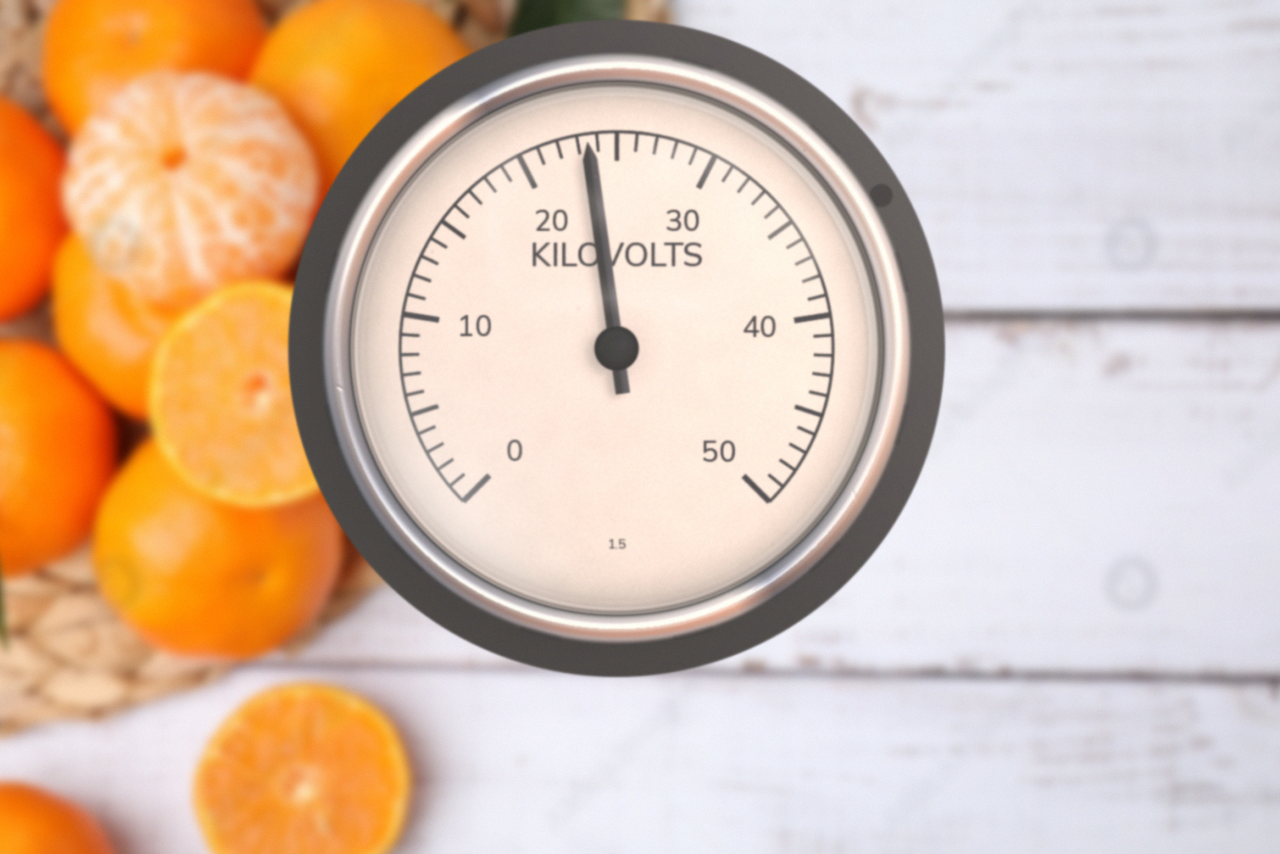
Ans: kV 23.5
